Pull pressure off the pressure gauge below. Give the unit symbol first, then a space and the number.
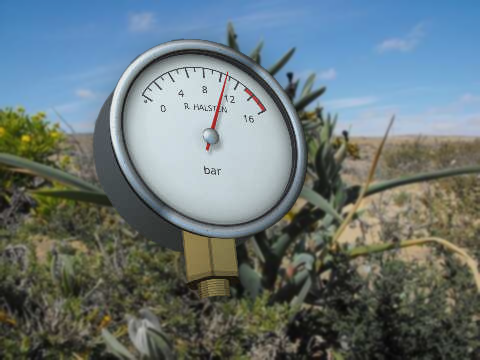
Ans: bar 10.5
